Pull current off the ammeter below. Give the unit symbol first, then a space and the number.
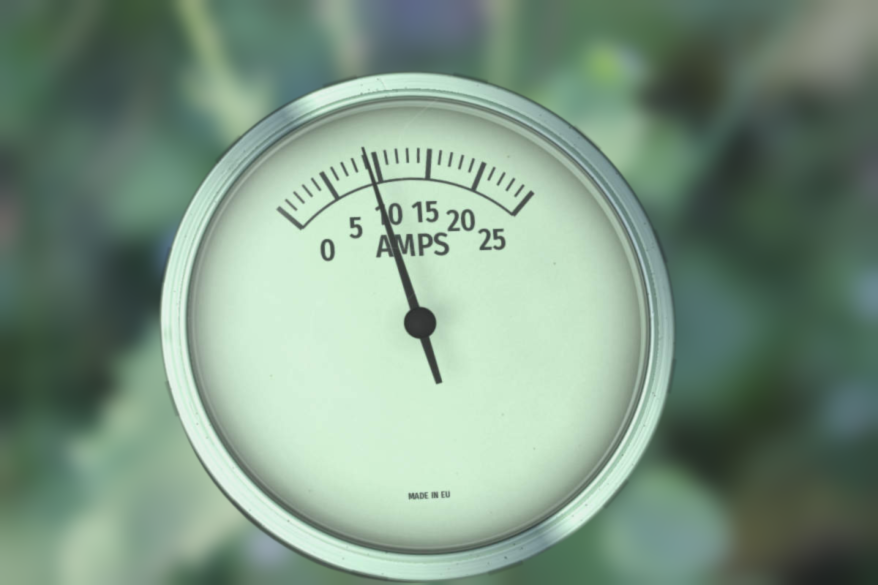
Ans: A 9
